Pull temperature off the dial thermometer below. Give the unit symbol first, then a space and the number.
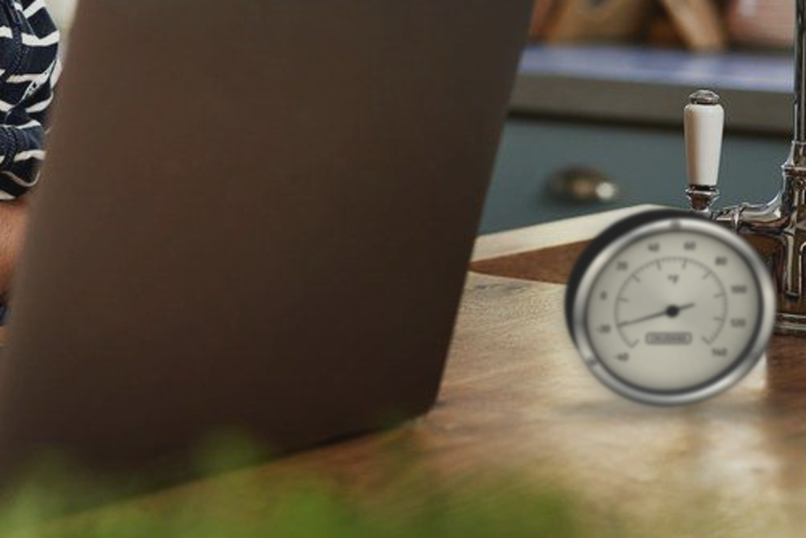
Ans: °F -20
